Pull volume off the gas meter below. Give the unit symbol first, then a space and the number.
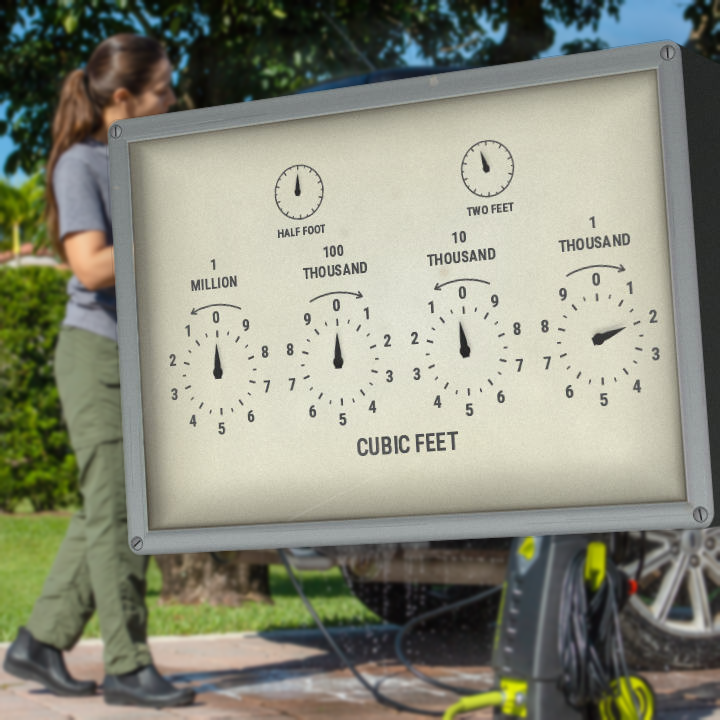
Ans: ft³ 200
